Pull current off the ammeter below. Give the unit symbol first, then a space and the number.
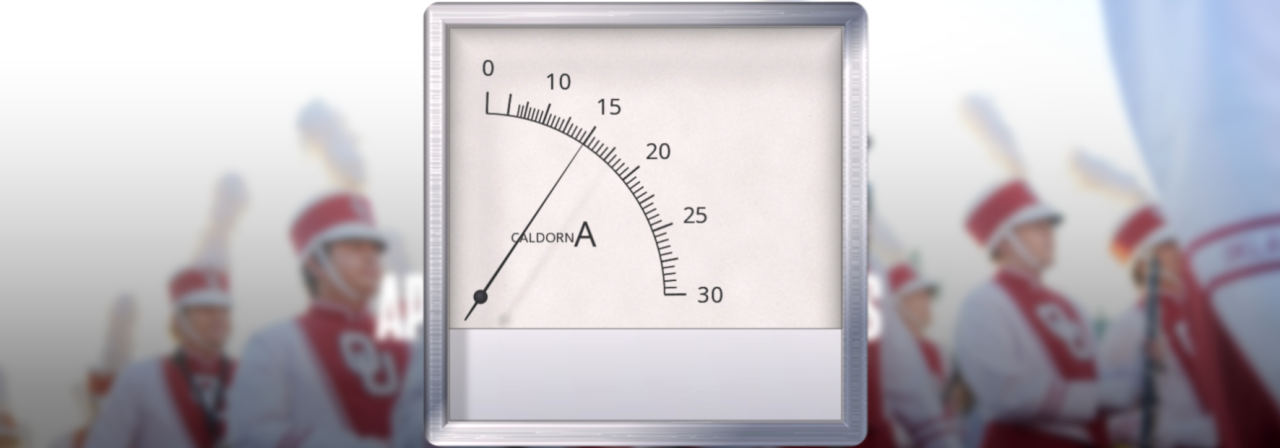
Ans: A 15
